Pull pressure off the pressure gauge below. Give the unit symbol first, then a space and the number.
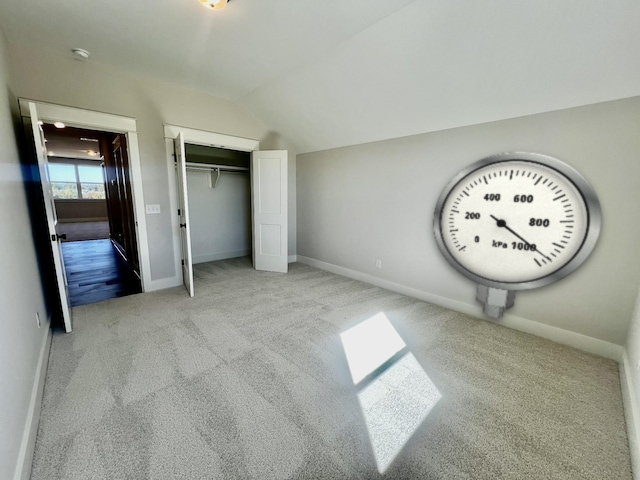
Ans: kPa 960
